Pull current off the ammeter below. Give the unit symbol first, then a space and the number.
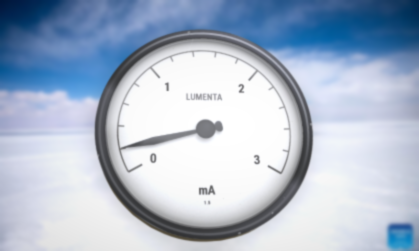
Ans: mA 0.2
